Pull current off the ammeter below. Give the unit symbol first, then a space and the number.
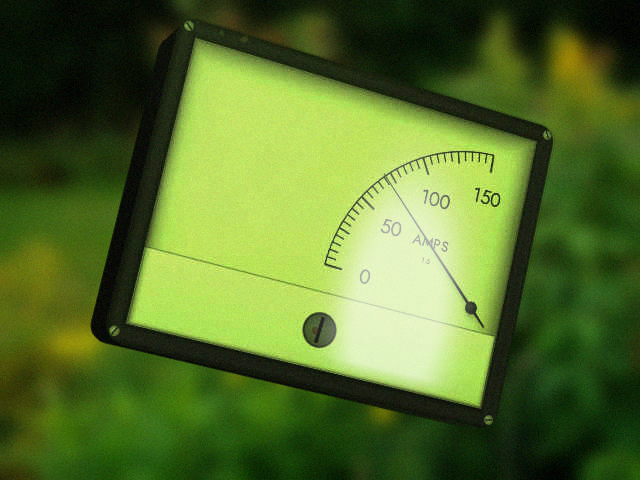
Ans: A 70
